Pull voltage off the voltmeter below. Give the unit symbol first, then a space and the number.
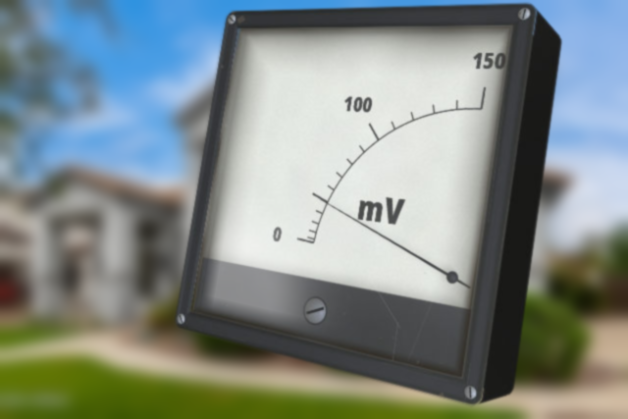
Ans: mV 50
